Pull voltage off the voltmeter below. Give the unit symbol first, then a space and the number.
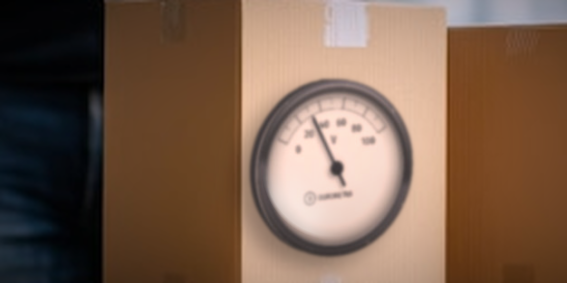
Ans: V 30
